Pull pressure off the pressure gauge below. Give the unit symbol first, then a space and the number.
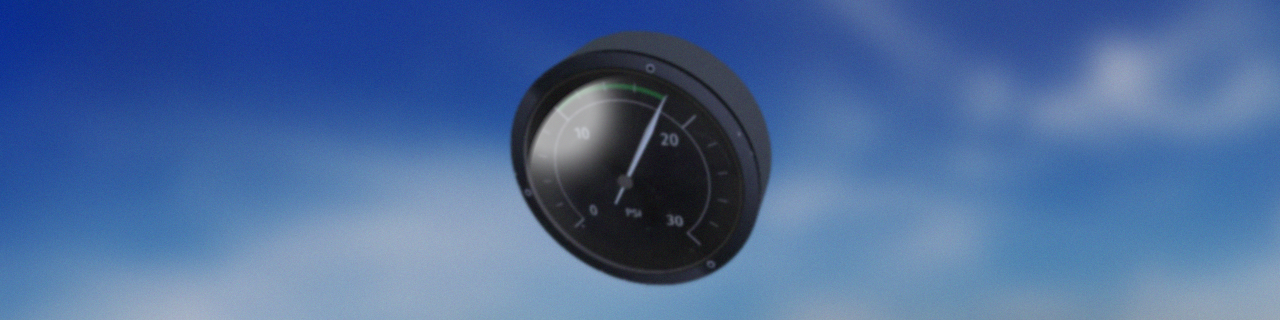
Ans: psi 18
